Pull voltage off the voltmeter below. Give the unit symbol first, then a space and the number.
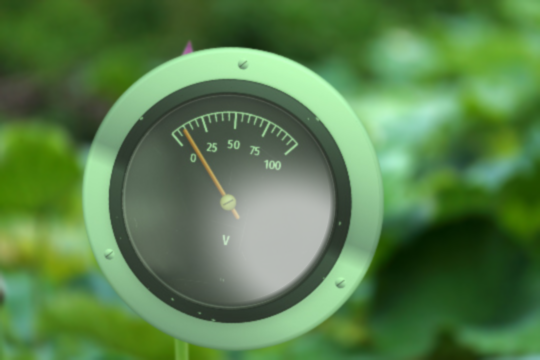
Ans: V 10
